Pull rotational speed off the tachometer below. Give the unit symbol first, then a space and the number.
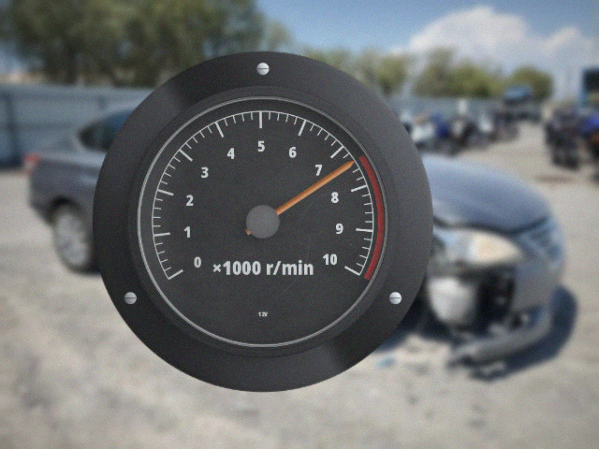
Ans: rpm 7400
